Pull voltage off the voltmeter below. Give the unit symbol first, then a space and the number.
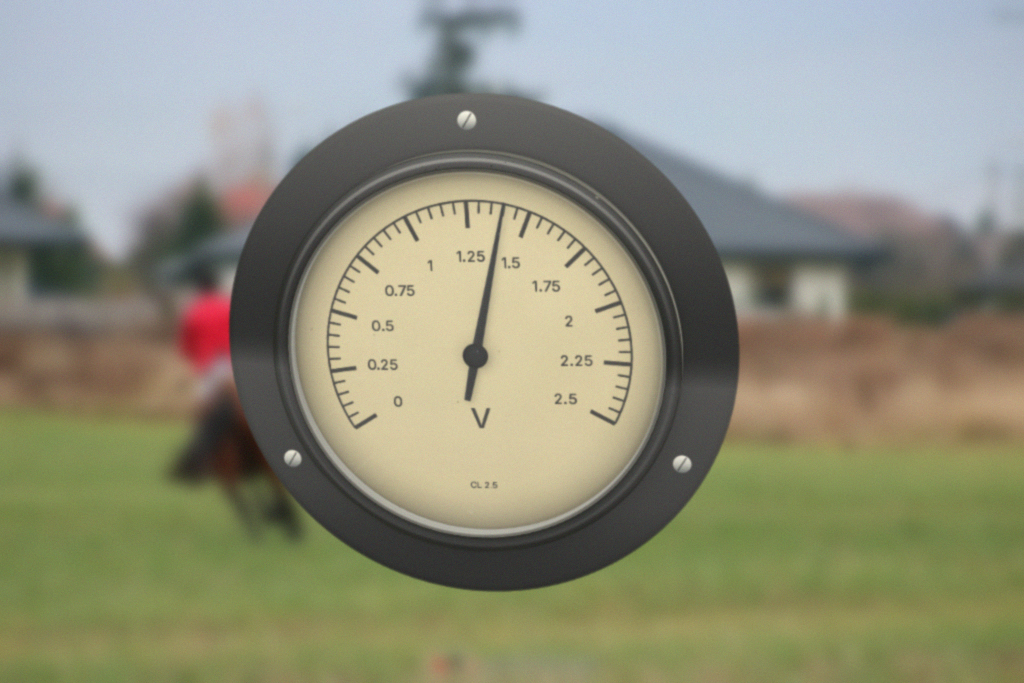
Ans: V 1.4
